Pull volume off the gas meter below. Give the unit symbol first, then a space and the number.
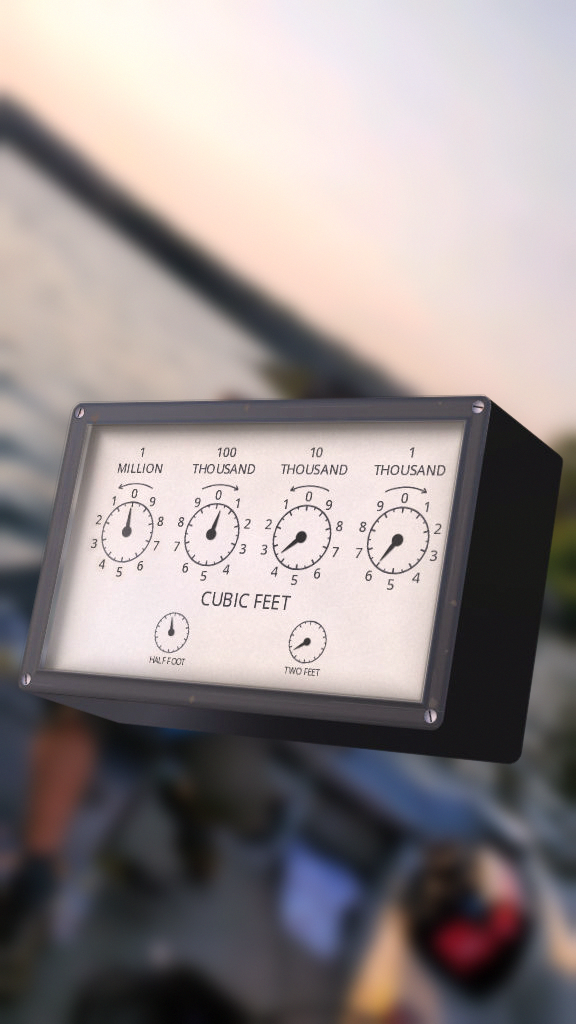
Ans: ft³ 3600
